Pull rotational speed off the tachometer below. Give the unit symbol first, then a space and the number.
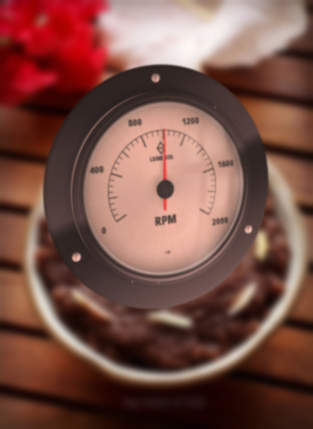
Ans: rpm 1000
